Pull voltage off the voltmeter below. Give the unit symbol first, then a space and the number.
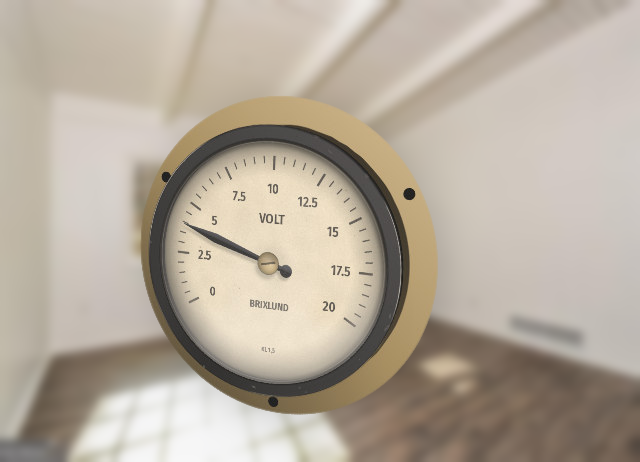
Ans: V 4
